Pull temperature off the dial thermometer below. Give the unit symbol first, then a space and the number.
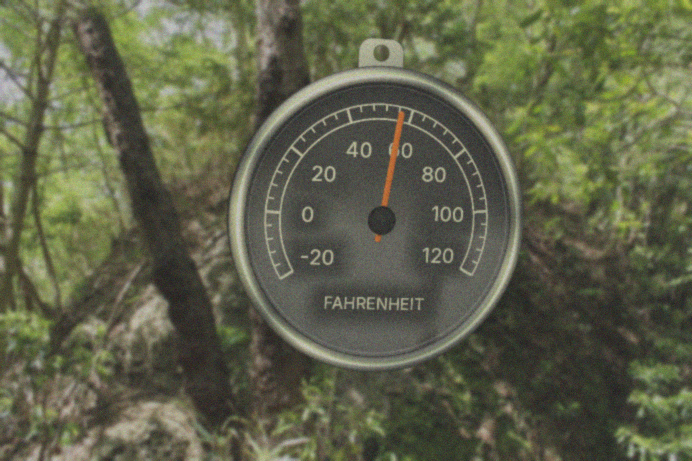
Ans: °F 56
